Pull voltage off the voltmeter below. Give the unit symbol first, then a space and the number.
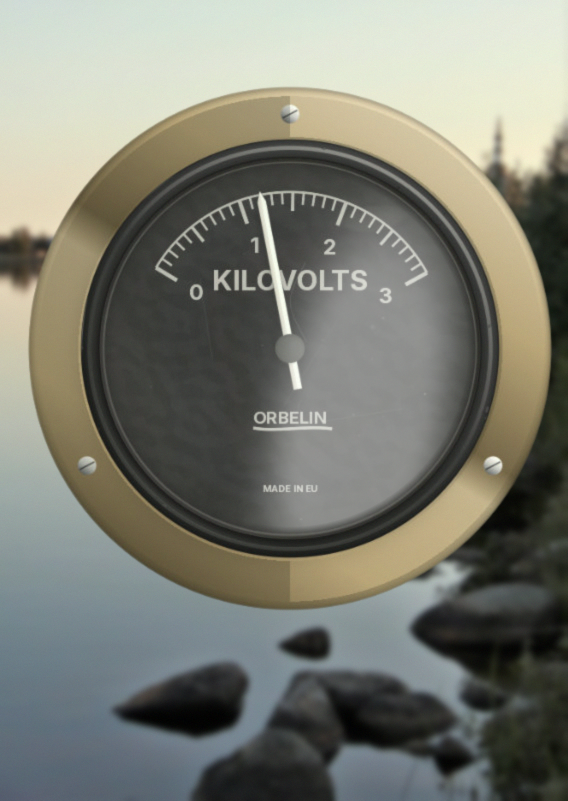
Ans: kV 1.2
